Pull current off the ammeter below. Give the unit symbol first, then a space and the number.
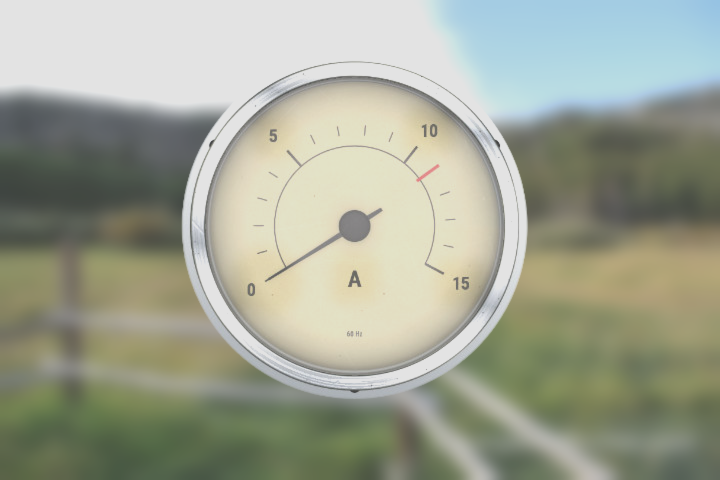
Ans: A 0
